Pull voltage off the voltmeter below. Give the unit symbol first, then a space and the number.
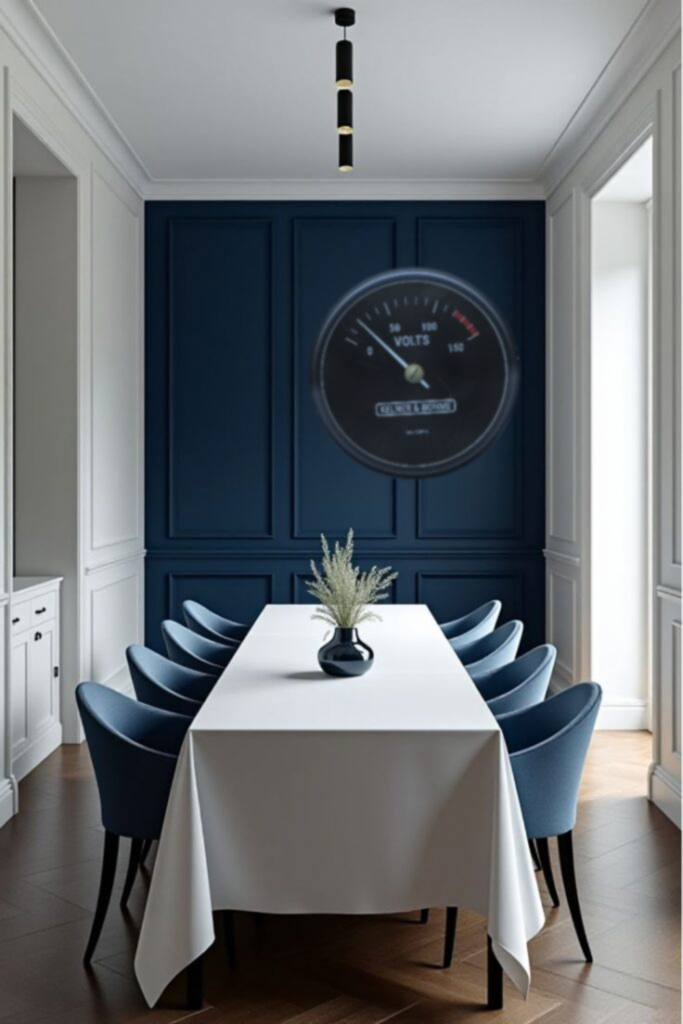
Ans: V 20
